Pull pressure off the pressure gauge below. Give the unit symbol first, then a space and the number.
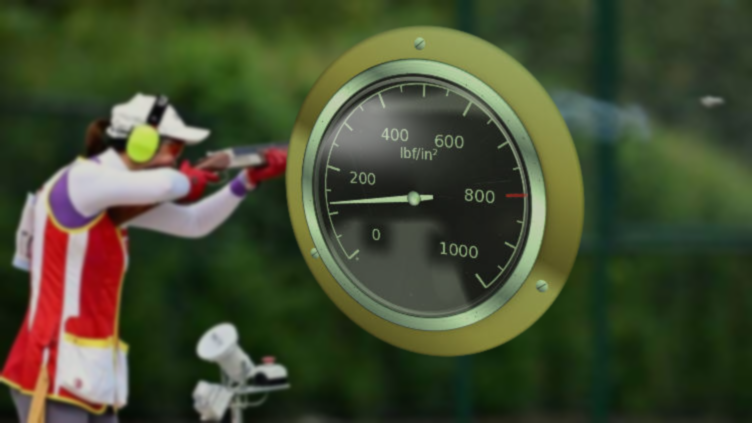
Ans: psi 125
